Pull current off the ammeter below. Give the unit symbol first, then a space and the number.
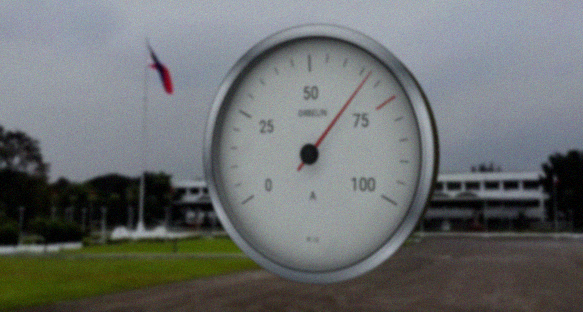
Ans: A 67.5
